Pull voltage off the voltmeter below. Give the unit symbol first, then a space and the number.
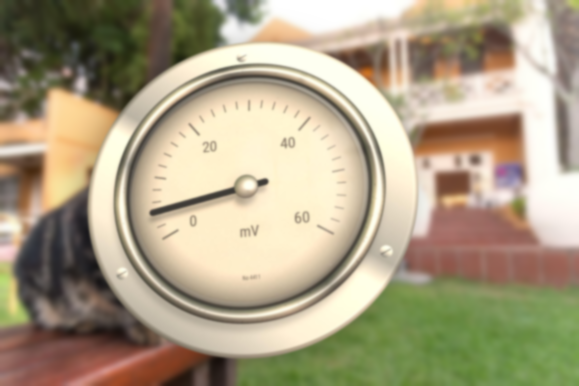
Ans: mV 4
